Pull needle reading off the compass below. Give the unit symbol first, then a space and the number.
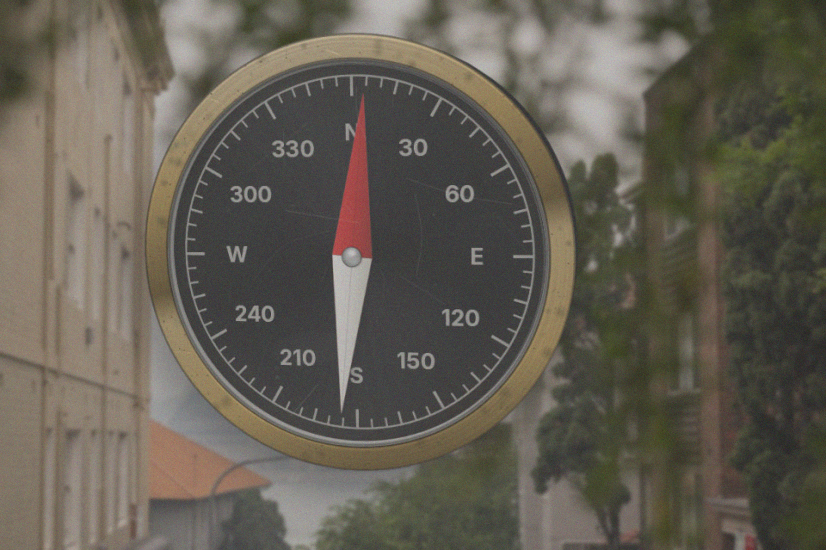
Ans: ° 5
